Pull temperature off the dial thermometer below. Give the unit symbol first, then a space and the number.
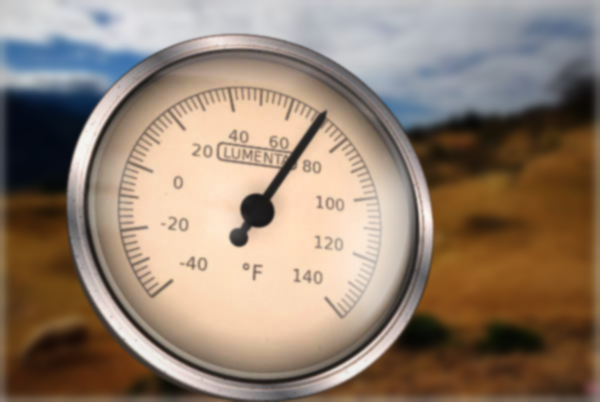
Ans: °F 70
